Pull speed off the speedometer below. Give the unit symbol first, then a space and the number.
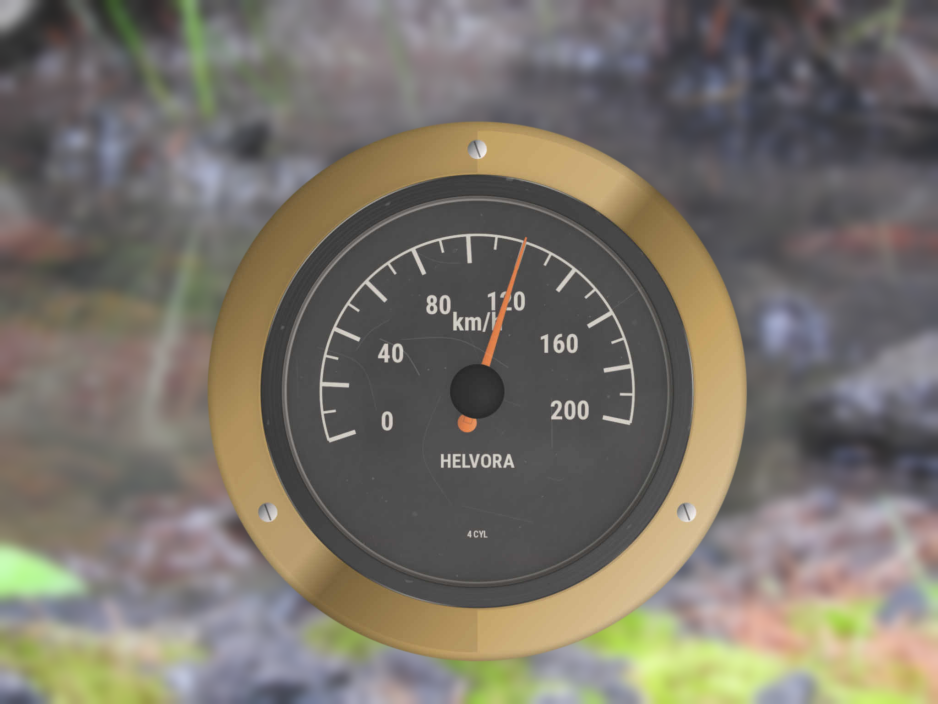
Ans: km/h 120
